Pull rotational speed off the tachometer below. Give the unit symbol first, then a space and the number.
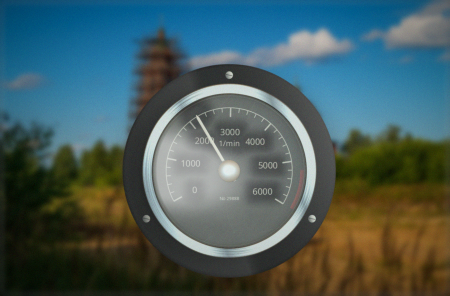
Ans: rpm 2200
